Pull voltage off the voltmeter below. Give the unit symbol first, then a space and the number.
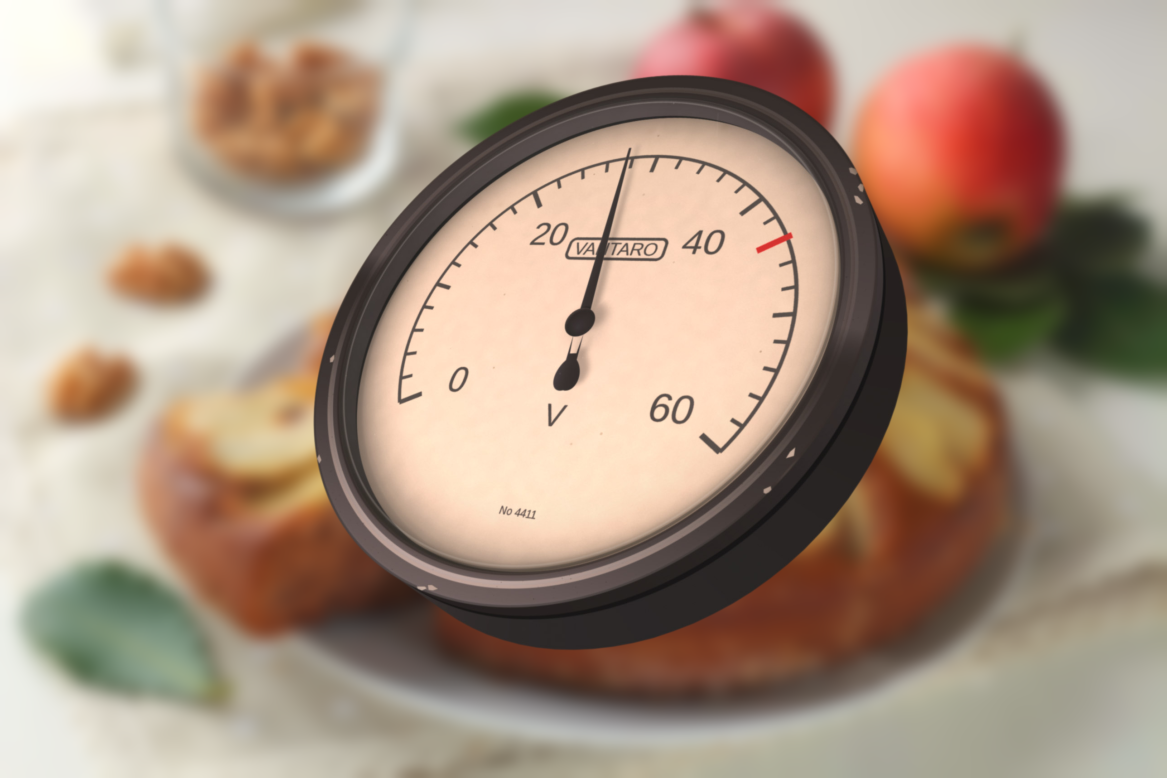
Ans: V 28
